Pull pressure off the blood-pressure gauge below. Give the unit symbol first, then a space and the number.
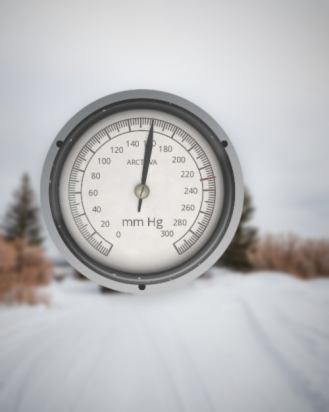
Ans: mmHg 160
